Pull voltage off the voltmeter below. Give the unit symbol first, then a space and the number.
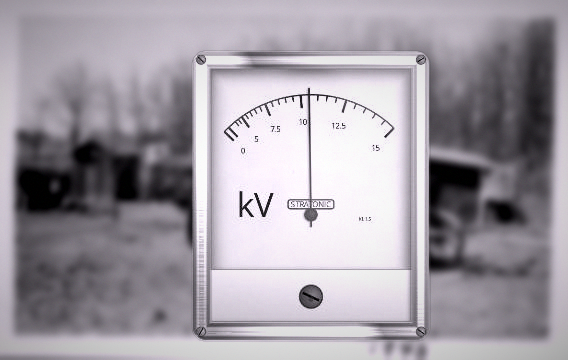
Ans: kV 10.5
